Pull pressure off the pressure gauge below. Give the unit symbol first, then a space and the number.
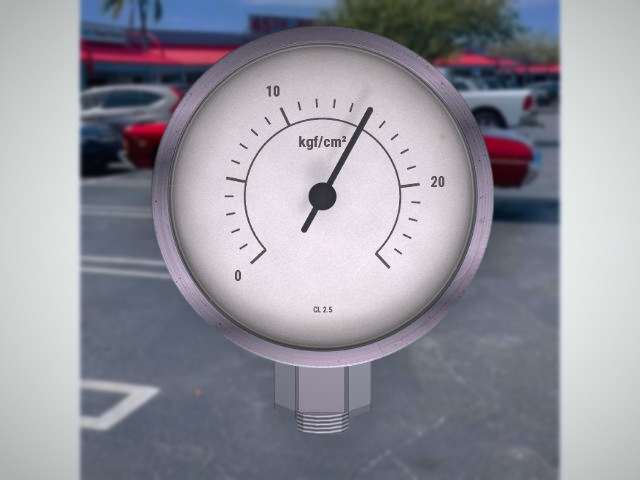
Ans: kg/cm² 15
